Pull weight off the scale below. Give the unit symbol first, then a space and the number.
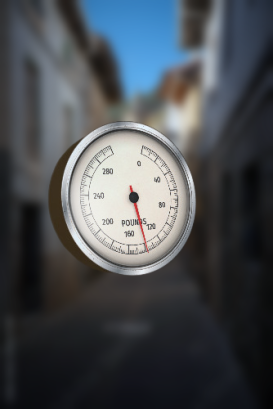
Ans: lb 140
